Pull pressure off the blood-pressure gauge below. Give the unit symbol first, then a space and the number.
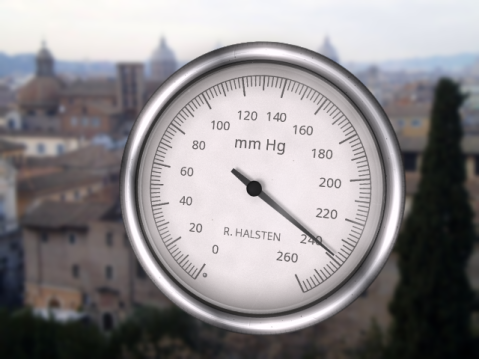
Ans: mmHg 238
